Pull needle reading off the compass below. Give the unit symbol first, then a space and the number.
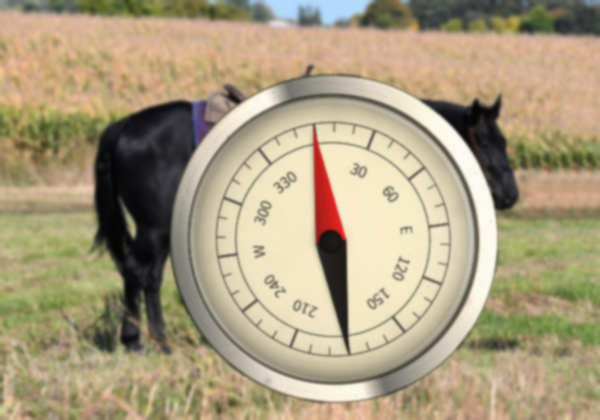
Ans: ° 0
